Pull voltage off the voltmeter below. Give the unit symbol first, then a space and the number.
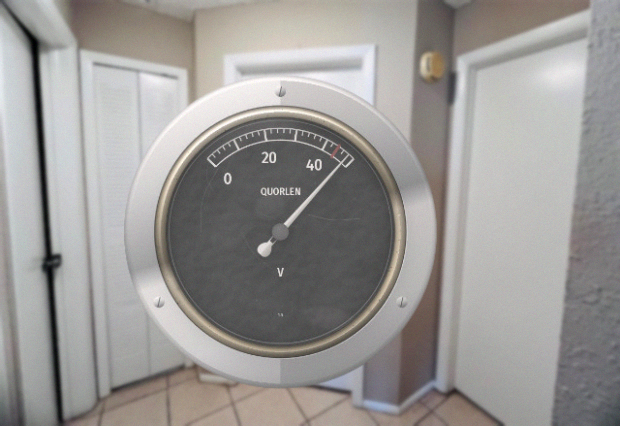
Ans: V 48
